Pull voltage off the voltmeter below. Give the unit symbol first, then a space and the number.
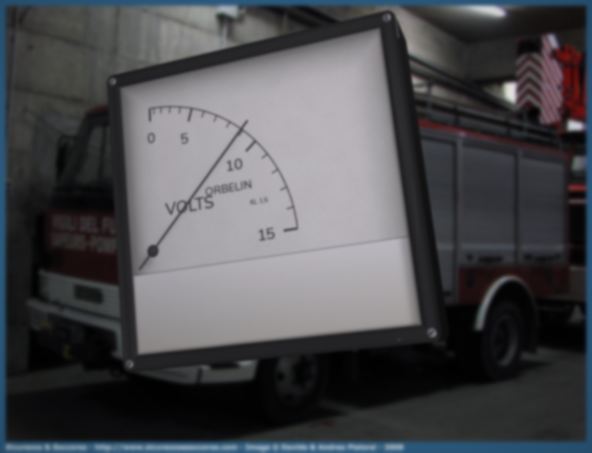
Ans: V 9
